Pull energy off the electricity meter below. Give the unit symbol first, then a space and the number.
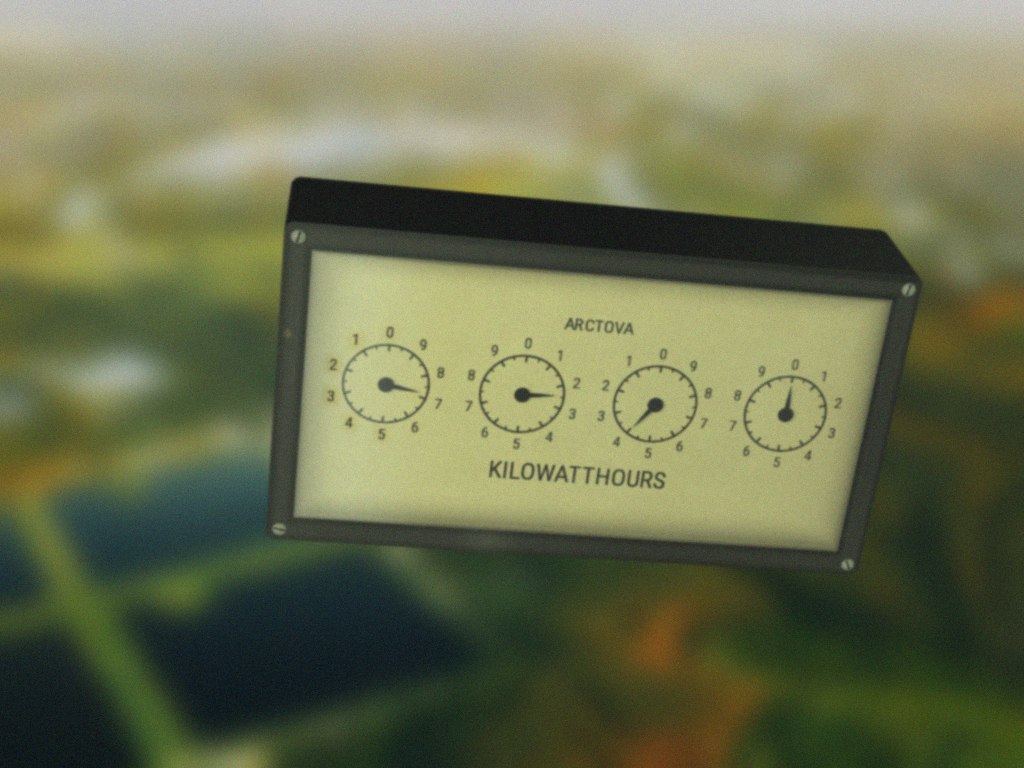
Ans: kWh 7240
